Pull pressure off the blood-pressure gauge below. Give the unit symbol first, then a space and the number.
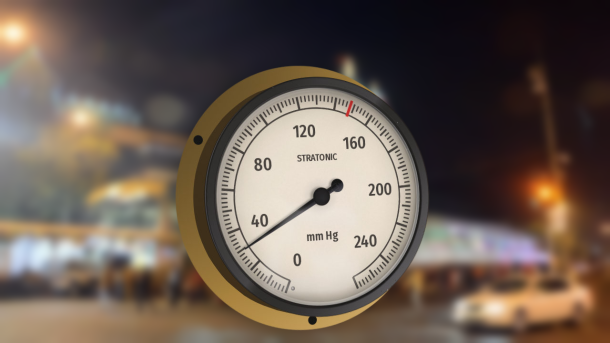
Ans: mmHg 30
